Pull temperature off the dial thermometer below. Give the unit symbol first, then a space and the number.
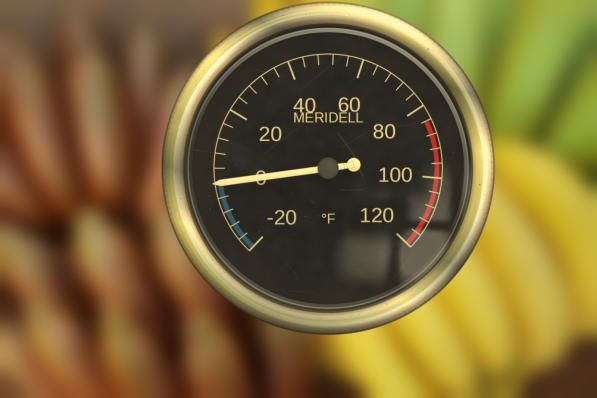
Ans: °F 0
